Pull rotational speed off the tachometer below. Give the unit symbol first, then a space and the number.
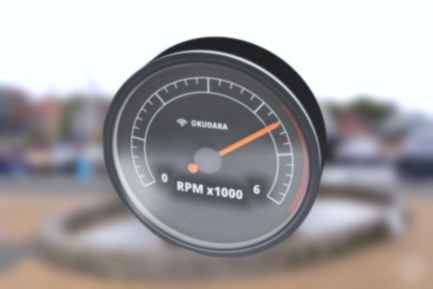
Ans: rpm 4400
